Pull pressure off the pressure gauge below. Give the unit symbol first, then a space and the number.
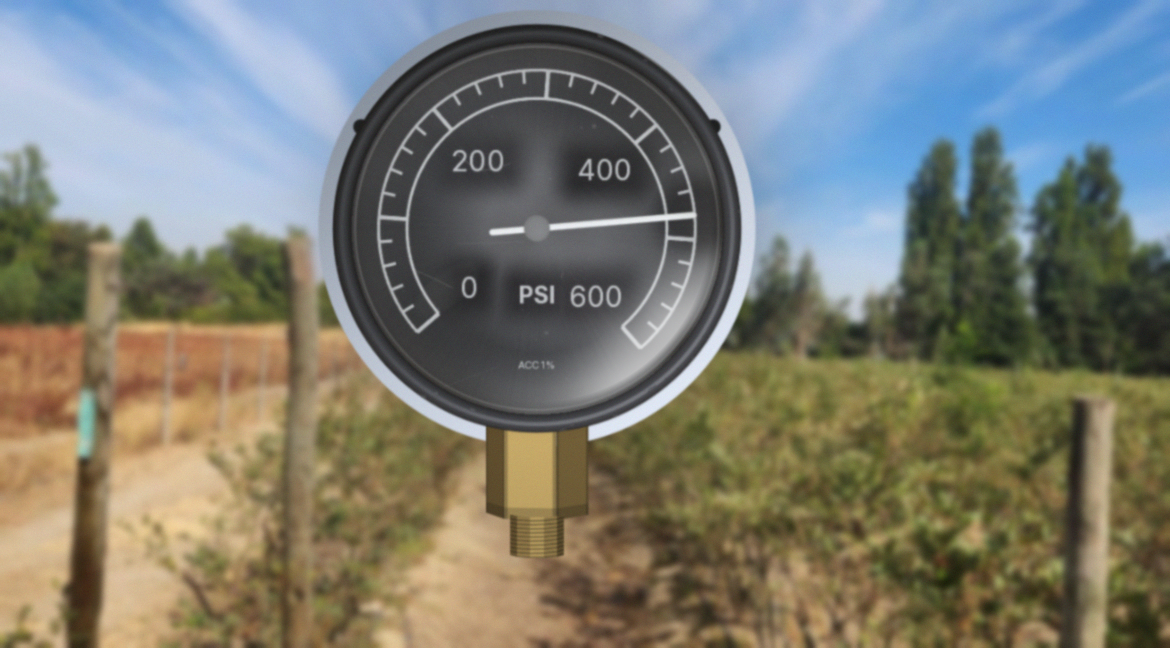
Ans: psi 480
